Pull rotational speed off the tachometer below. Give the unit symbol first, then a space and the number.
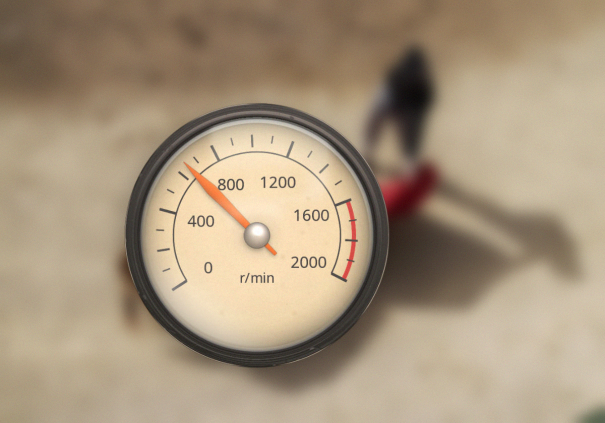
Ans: rpm 650
